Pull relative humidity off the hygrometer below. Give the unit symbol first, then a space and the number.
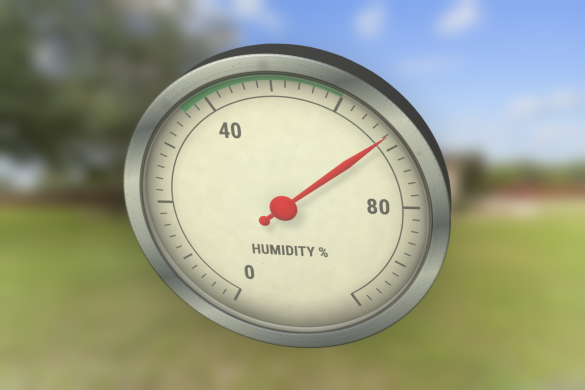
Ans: % 68
